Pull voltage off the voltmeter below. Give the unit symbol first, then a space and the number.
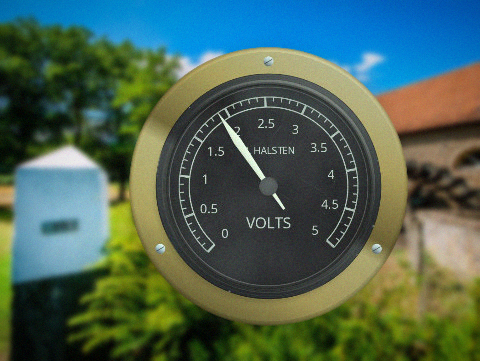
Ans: V 1.9
